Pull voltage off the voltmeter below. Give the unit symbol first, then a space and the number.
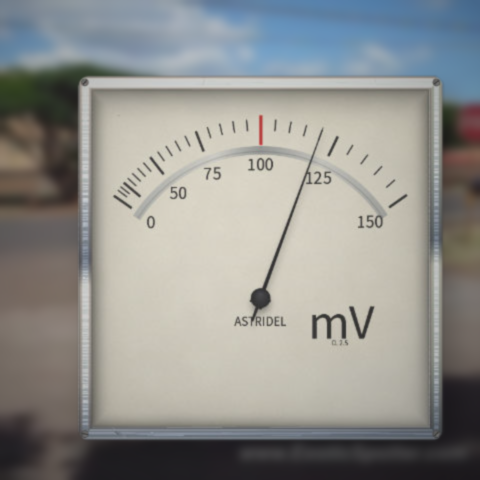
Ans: mV 120
